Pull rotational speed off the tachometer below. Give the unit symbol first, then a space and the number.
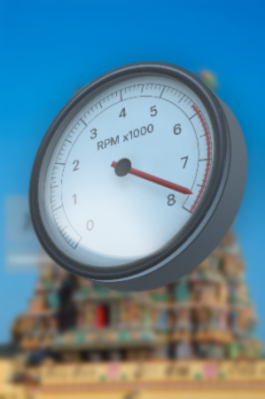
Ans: rpm 7700
